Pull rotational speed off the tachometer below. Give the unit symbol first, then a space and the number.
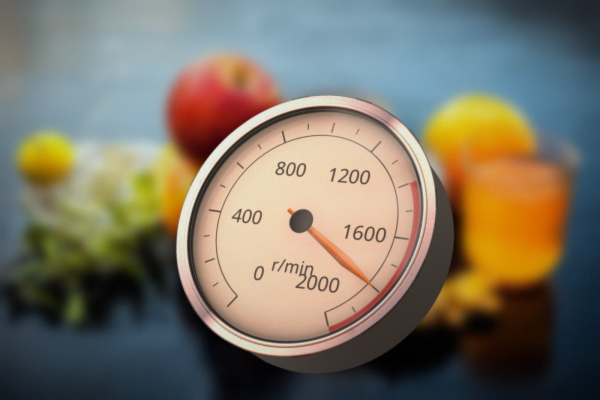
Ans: rpm 1800
